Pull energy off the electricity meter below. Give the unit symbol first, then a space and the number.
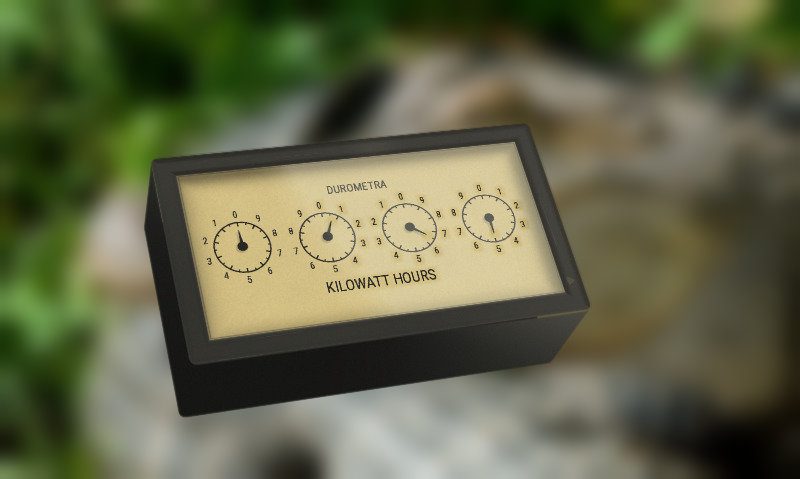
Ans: kWh 65
